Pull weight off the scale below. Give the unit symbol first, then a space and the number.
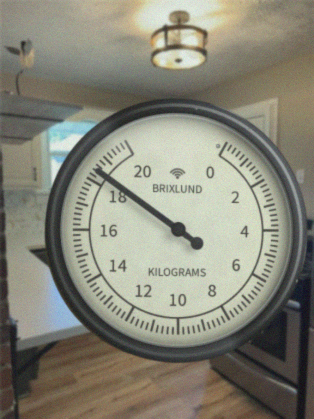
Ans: kg 18.4
